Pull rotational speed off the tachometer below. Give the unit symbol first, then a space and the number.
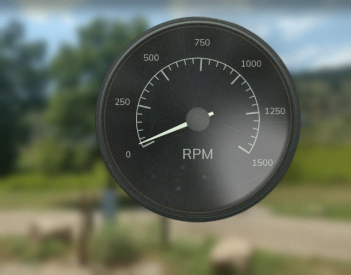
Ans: rpm 25
